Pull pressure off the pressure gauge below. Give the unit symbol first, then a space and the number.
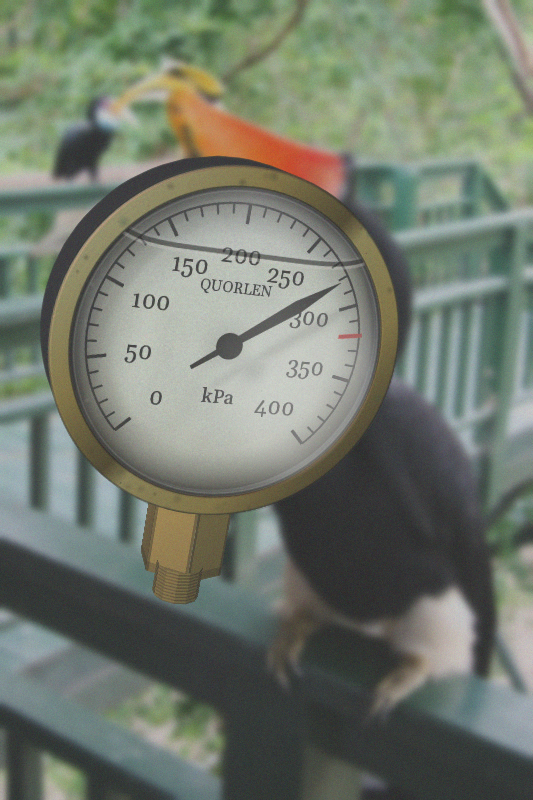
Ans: kPa 280
